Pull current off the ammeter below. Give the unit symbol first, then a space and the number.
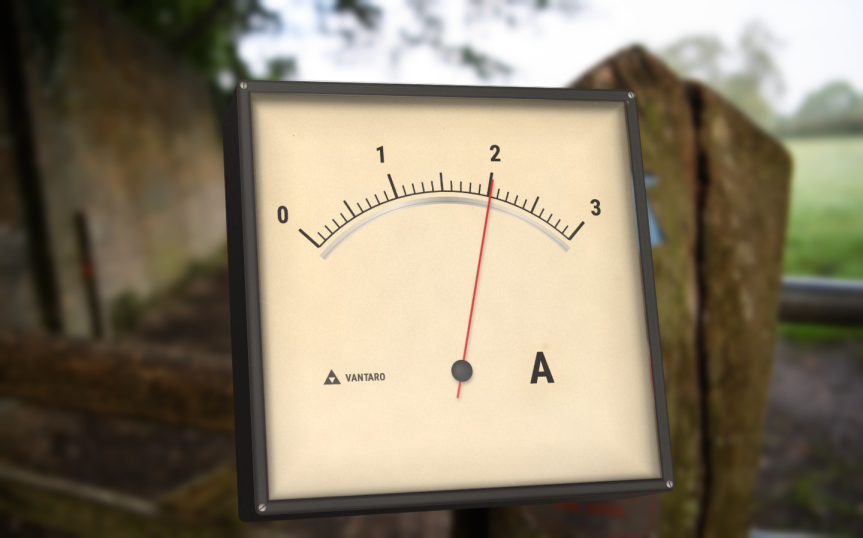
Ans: A 2
